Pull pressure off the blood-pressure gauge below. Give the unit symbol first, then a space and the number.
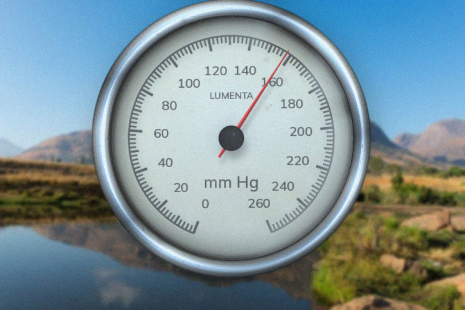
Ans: mmHg 158
